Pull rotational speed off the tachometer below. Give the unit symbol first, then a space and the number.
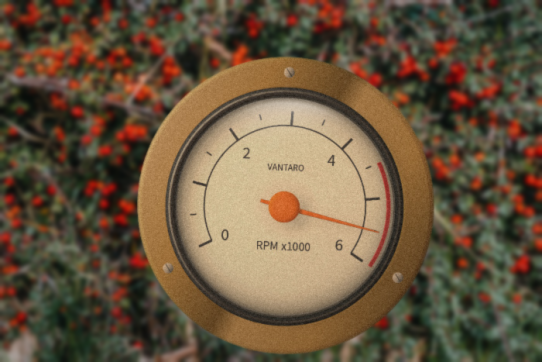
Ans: rpm 5500
